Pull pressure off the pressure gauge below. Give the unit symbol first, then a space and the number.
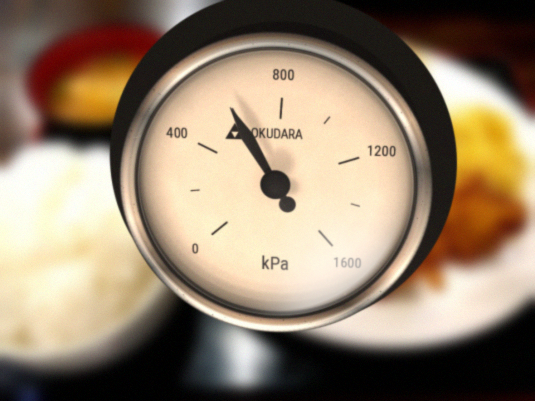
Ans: kPa 600
